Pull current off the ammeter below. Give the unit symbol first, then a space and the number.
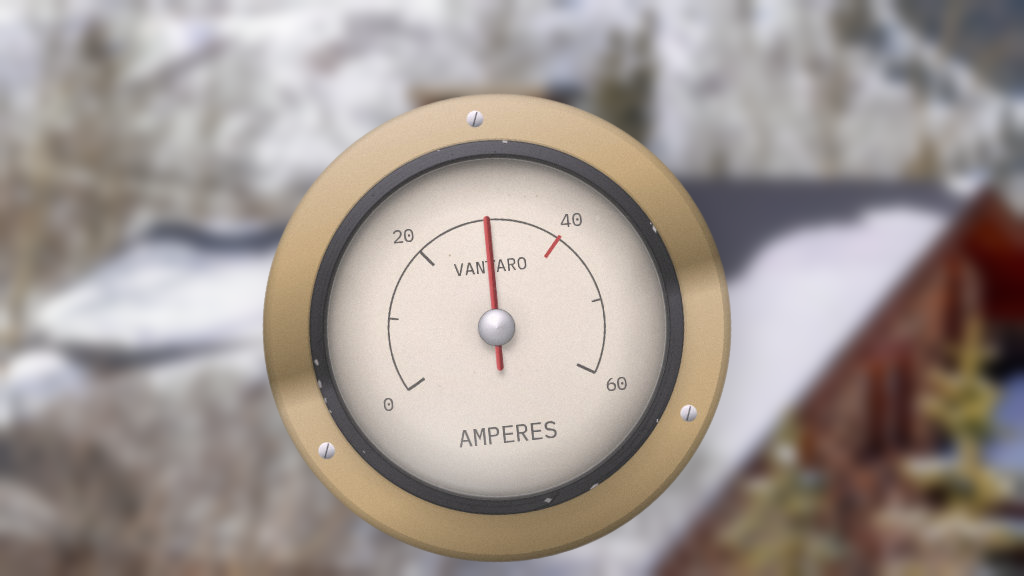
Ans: A 30
